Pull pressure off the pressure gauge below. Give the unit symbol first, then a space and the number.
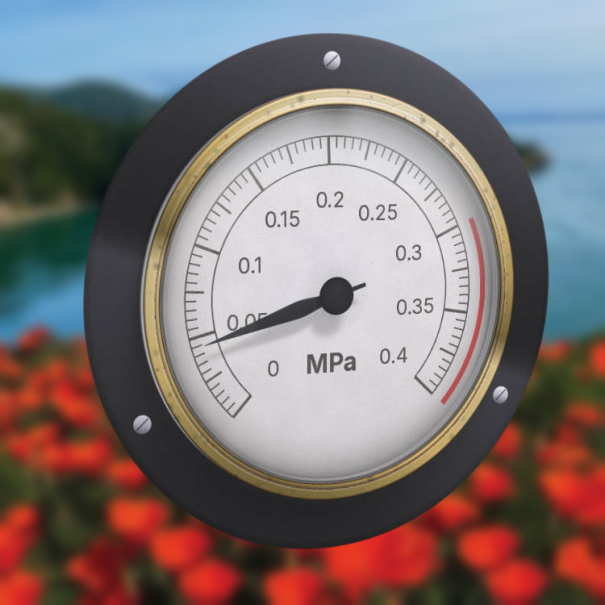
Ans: MPa 0.045
